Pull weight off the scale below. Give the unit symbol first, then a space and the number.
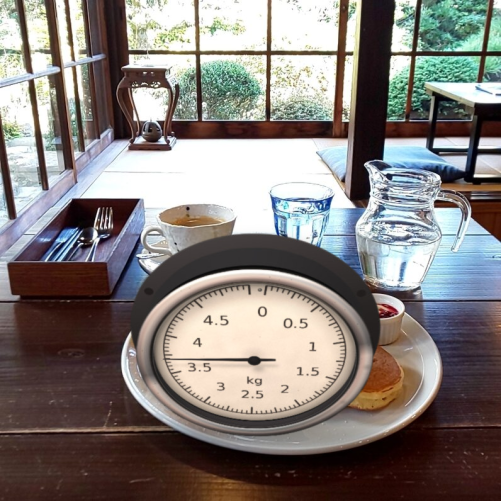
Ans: kg 3.75
